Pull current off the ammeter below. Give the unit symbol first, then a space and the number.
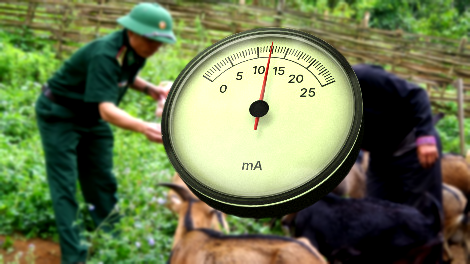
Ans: mA 12.5
